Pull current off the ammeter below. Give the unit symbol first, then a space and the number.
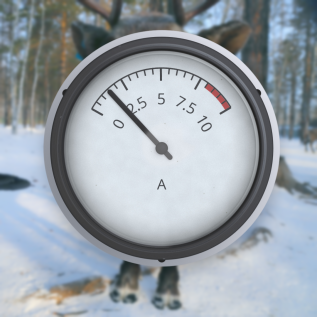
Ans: A 1.5
